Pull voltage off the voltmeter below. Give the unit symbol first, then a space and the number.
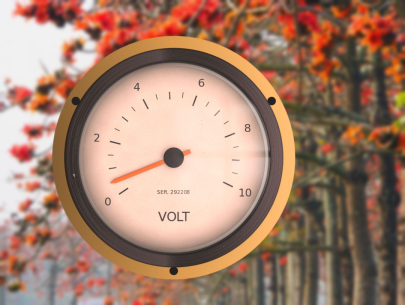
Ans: V 0.5
